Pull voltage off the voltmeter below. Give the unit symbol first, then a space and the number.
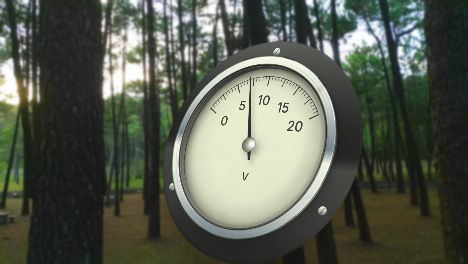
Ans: V 7.5
